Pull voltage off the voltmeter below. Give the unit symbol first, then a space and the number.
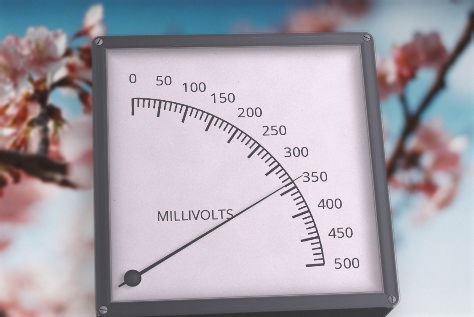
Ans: mV 340
